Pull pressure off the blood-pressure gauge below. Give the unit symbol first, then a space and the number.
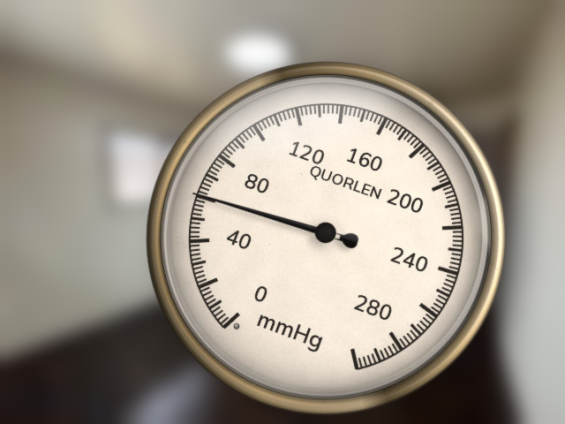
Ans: mmHg 60
